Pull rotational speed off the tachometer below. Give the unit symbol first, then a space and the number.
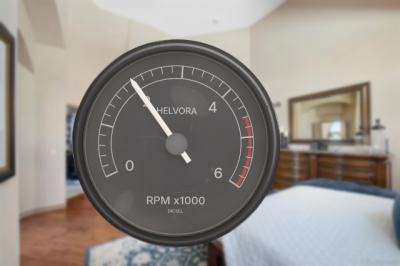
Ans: rpm 2000
